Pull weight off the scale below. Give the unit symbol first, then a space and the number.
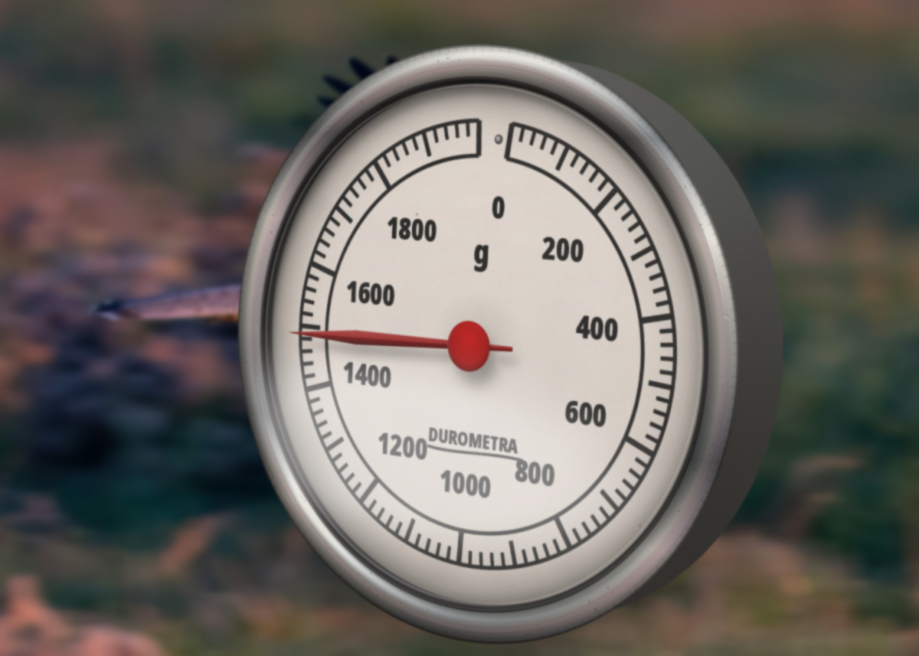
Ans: g 1490
